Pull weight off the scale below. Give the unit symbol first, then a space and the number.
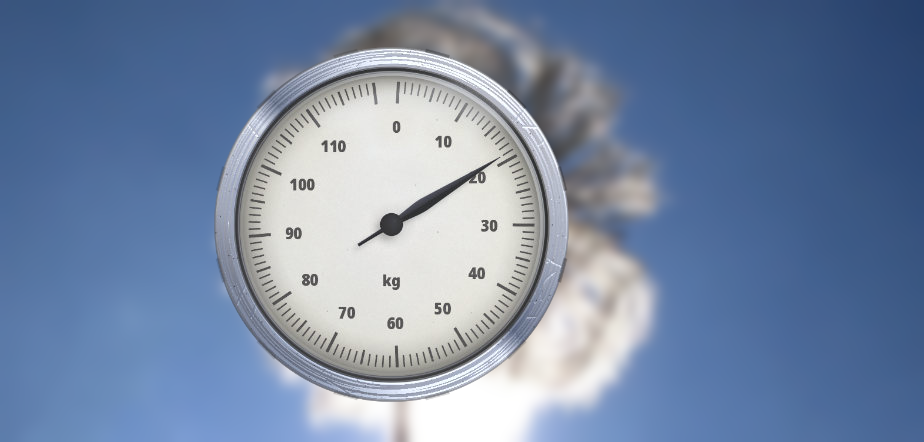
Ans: kg 19
